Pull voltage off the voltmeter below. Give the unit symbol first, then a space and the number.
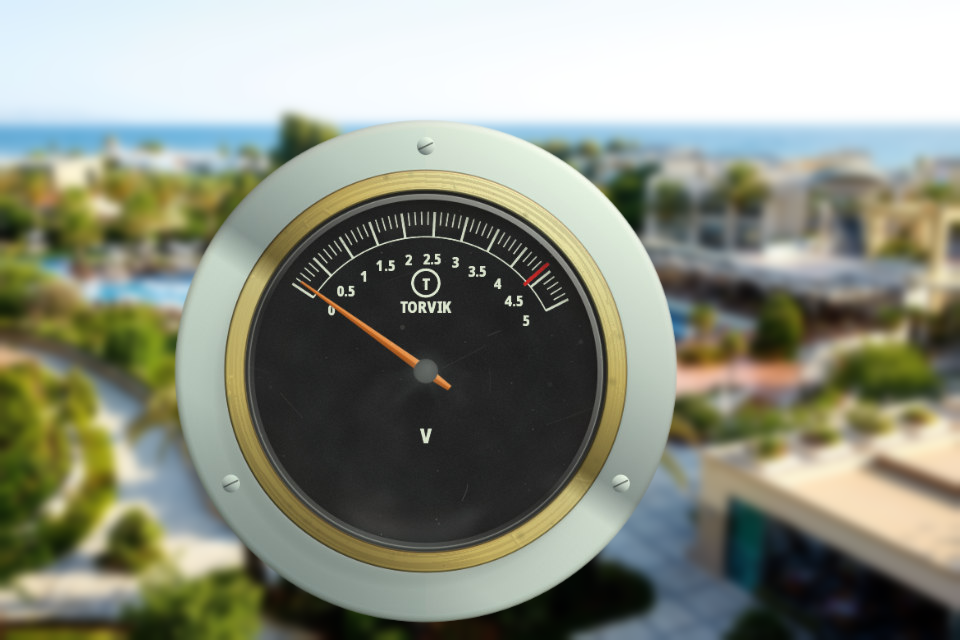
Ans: V 0.1
